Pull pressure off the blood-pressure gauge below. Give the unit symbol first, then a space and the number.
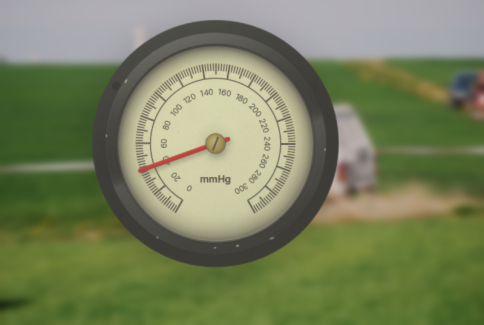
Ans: mmHg 40
